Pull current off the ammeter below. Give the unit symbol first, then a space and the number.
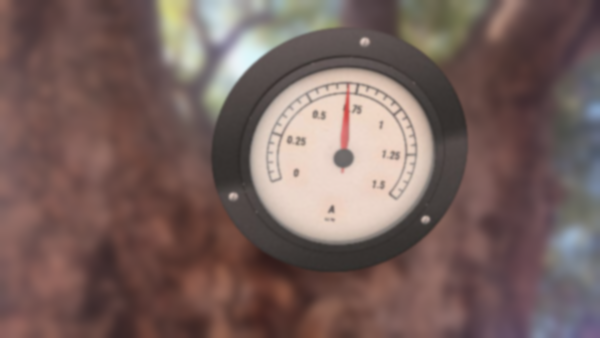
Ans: A 0.7
